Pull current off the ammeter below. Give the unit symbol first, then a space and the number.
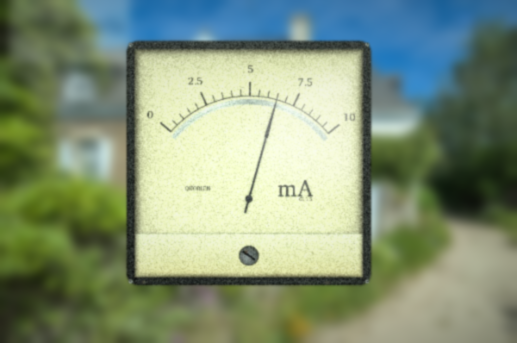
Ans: mA 6.5
